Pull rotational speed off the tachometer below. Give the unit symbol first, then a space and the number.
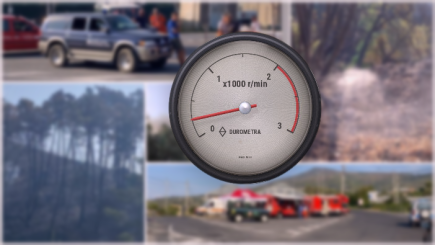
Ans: rpm 250
